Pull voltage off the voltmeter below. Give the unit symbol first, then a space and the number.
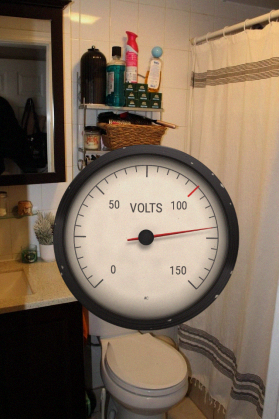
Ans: V 120
